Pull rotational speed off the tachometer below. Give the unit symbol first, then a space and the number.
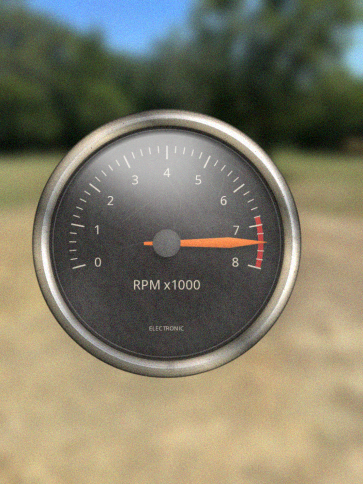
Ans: rpm 7400
